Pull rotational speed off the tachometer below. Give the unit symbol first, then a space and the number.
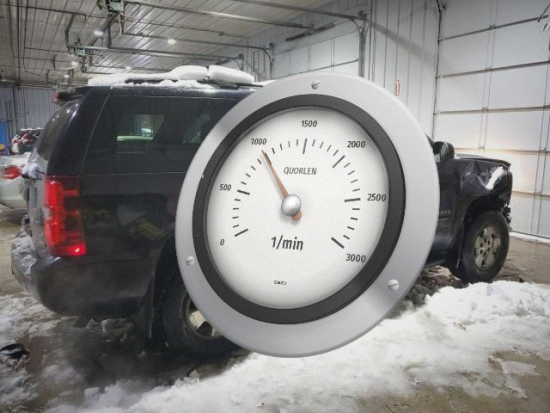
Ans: rpm 1000
